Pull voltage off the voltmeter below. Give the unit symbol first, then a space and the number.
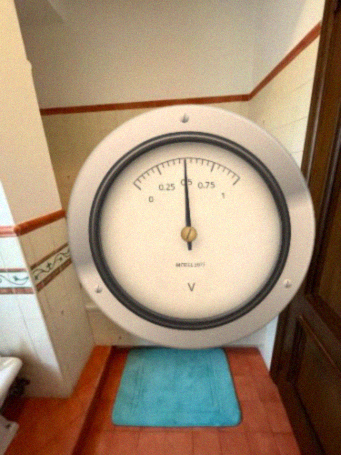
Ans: V 0.5
